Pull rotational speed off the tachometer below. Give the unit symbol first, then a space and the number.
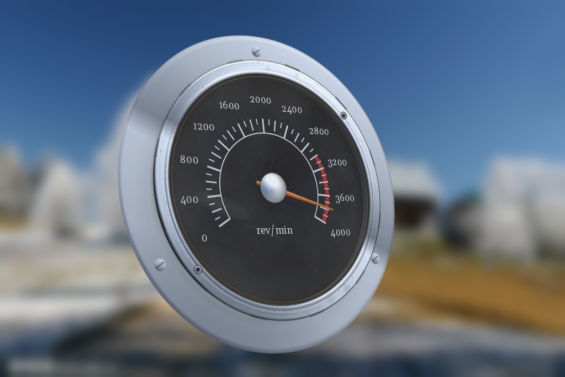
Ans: rpm 3800
